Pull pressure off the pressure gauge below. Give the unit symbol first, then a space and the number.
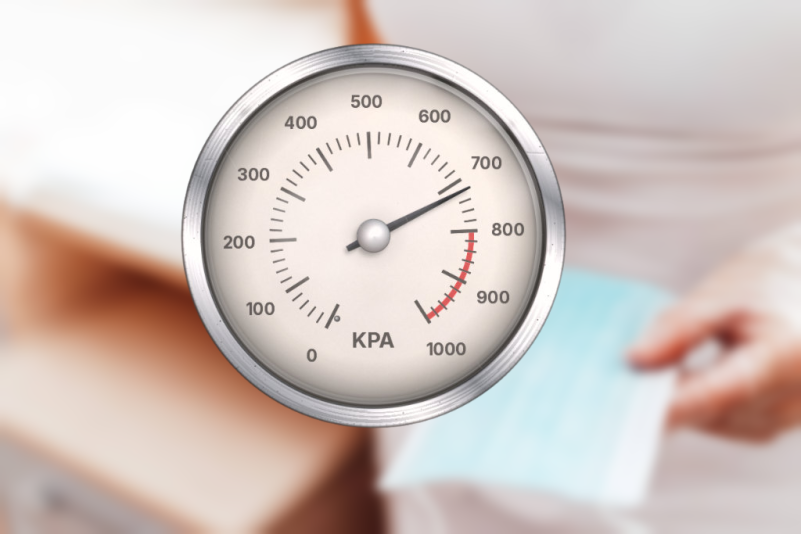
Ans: kPa 720
